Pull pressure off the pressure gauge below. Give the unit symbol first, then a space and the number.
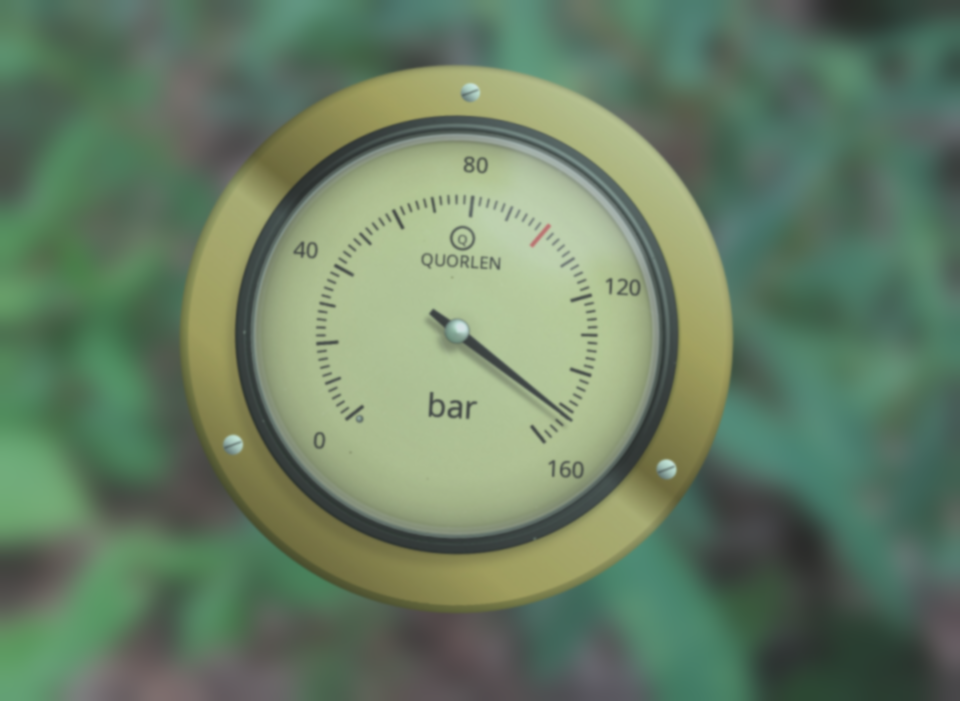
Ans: bar 152
